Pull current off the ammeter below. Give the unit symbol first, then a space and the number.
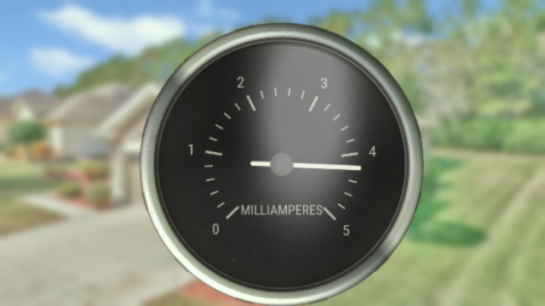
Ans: mA 4.2
